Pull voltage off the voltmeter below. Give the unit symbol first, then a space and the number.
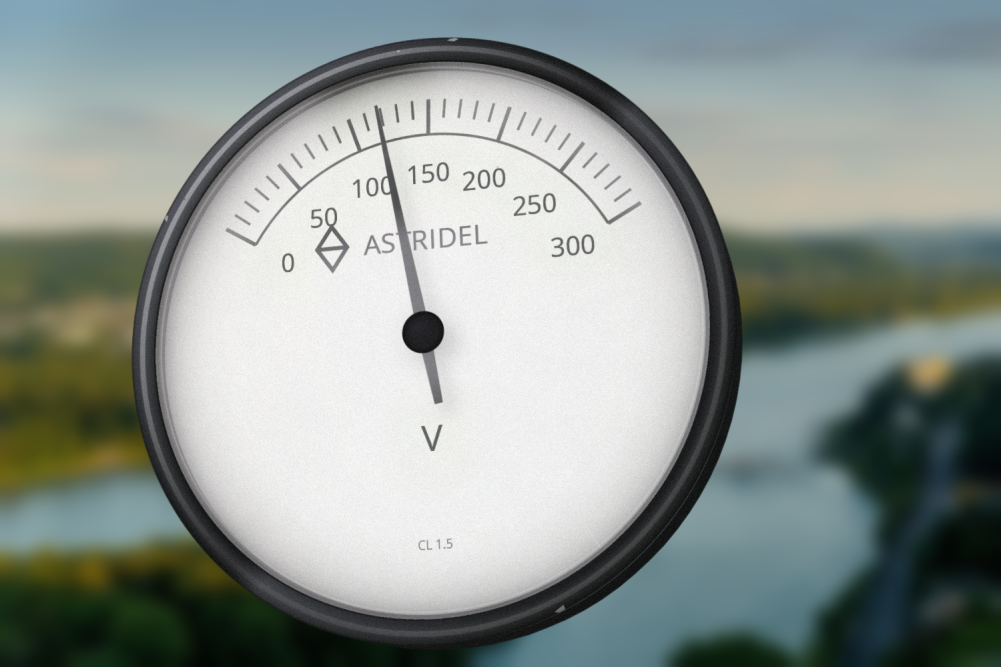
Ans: V 120
